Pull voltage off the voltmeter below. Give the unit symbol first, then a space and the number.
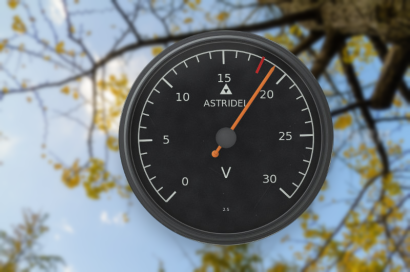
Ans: V 19
